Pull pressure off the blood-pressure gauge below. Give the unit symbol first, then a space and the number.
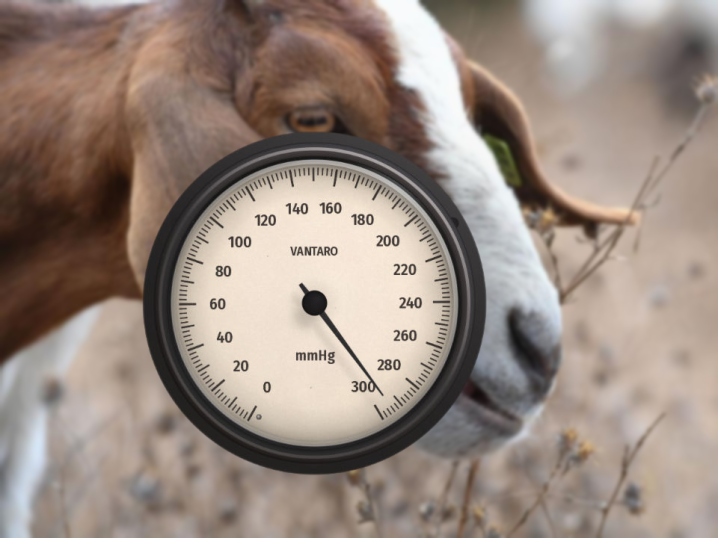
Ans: mmHg 294
